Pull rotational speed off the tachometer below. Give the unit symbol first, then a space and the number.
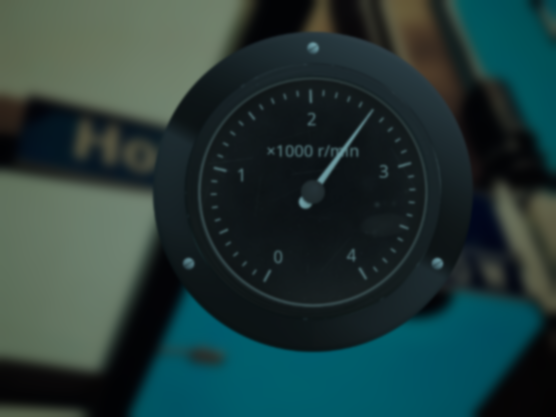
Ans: rpm 2500
